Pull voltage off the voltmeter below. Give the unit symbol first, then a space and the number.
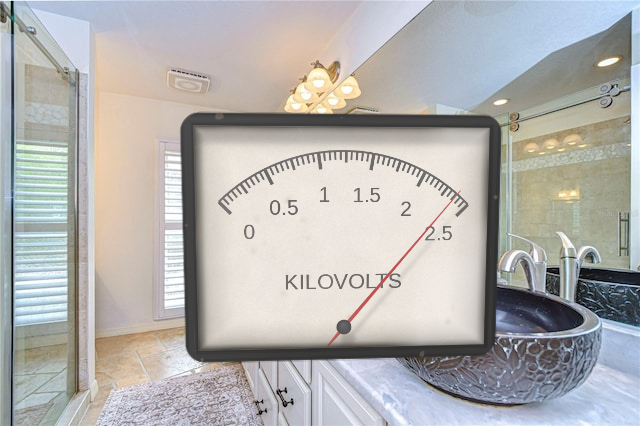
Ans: kV 2.35
